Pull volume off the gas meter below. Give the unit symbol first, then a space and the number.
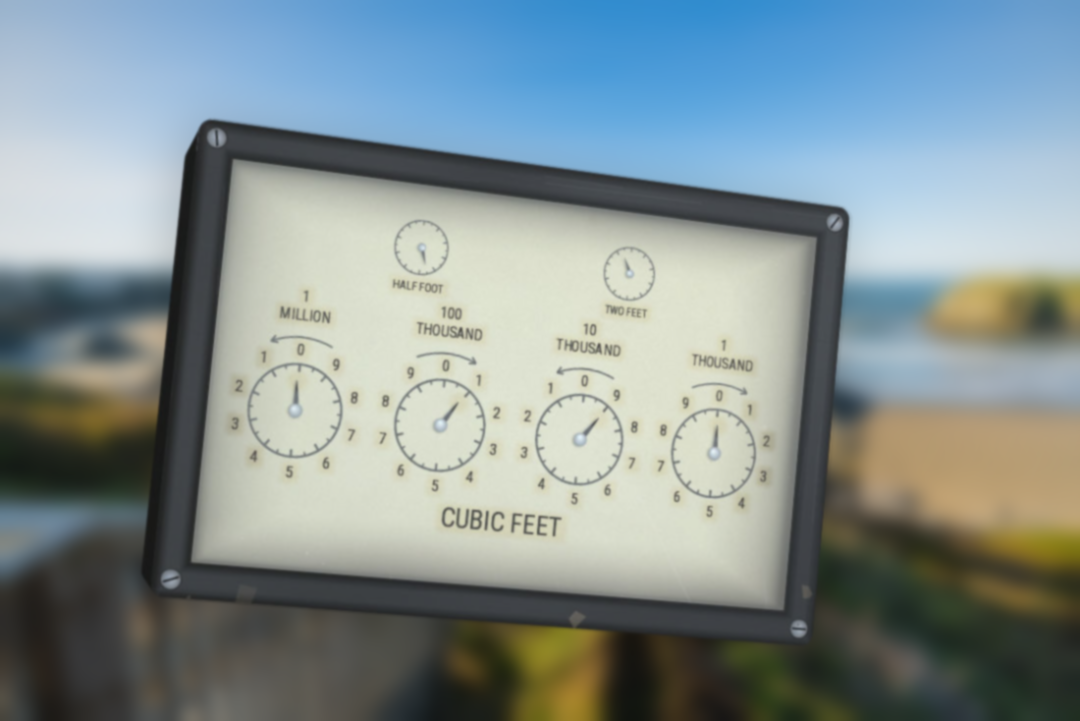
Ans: ft³ 9000
